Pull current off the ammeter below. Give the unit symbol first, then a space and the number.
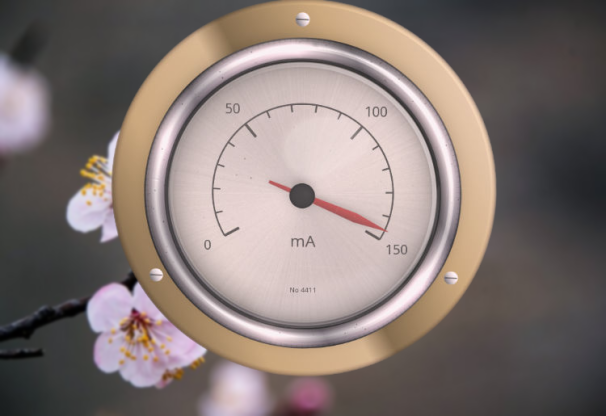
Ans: mA 145
